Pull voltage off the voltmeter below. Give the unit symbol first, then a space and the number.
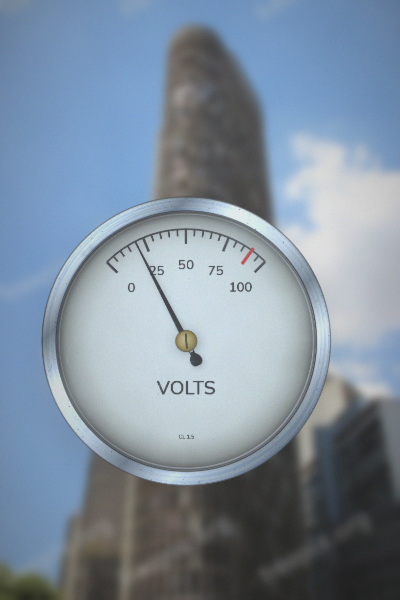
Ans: V 20
